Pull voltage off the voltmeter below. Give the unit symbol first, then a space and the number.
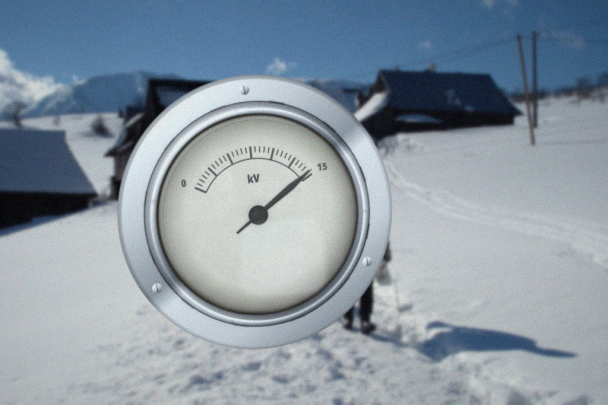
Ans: kV 14.5
